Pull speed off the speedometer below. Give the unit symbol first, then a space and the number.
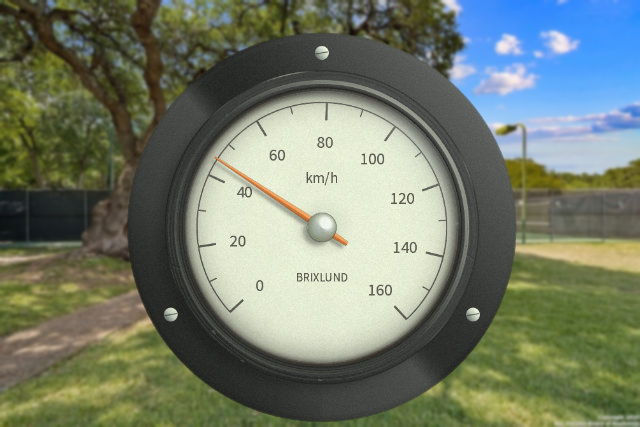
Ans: km/h 45
